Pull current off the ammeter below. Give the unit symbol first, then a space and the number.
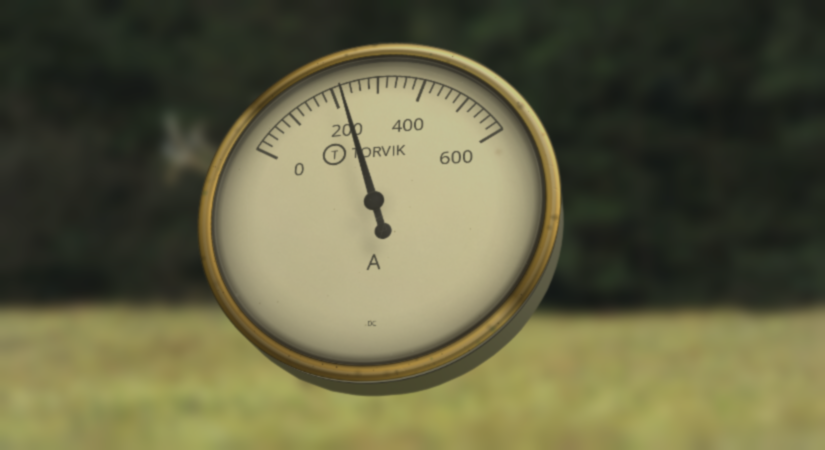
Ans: A 220
